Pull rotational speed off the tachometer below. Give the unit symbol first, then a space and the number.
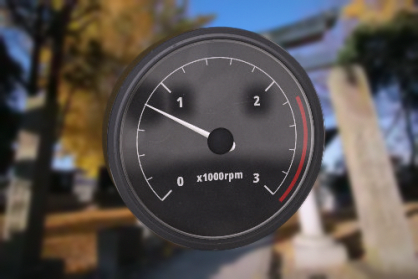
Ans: rpm 800
